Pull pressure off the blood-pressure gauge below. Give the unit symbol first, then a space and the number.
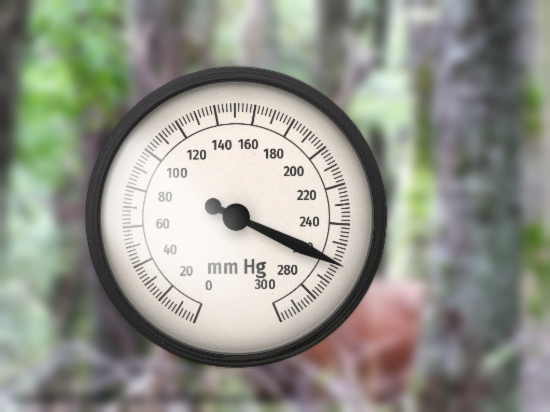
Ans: mmHg 260
